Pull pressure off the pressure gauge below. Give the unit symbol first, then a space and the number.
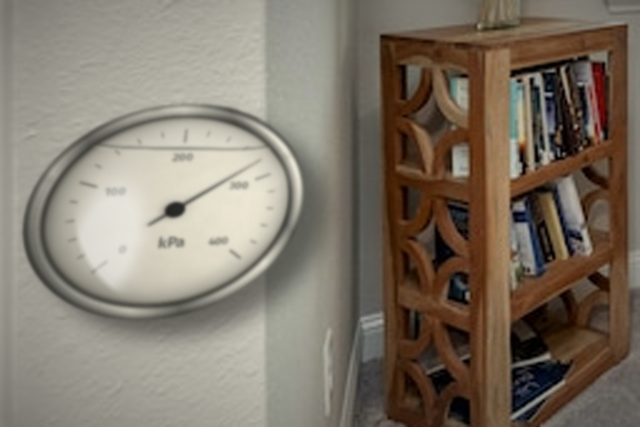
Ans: kPa 280
